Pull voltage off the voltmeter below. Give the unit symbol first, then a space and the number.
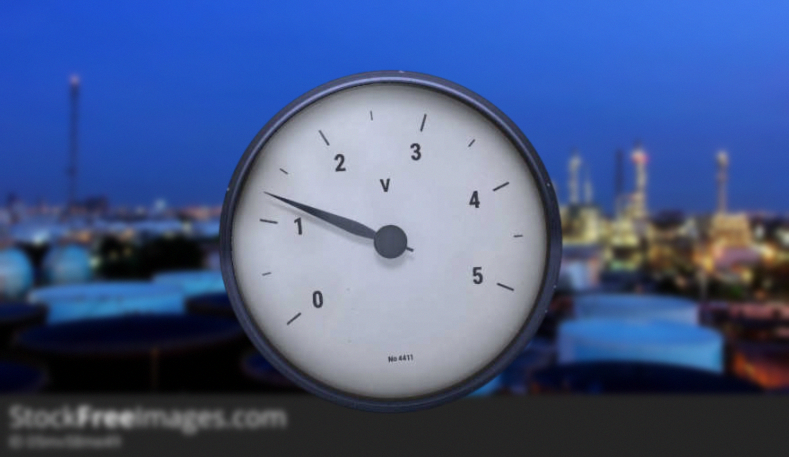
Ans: V 1.25
